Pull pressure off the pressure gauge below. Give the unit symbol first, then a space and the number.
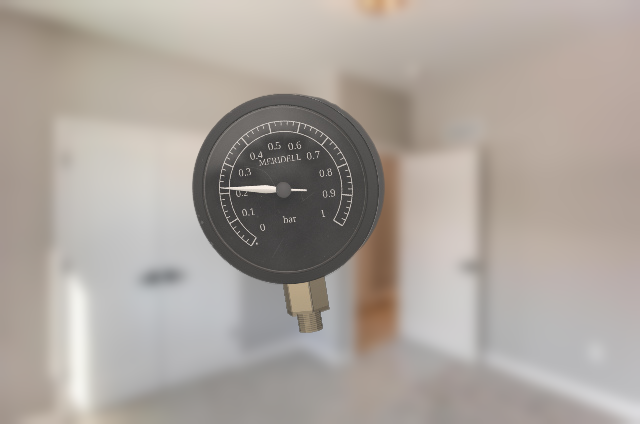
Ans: bar 0.22
